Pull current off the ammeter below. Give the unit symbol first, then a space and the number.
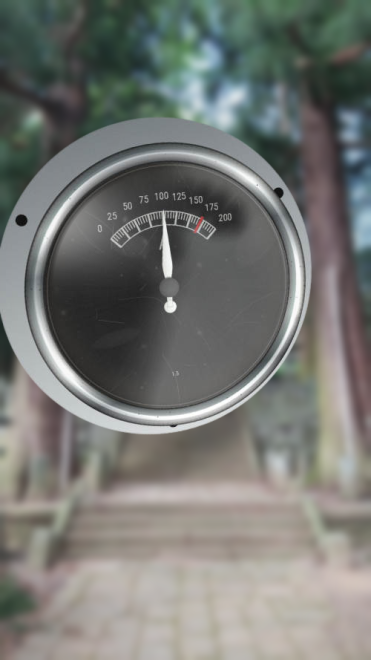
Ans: A 100
